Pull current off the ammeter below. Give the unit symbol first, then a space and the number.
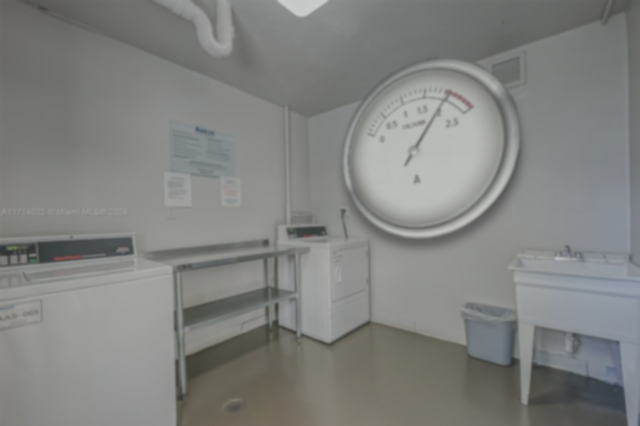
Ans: A 2
